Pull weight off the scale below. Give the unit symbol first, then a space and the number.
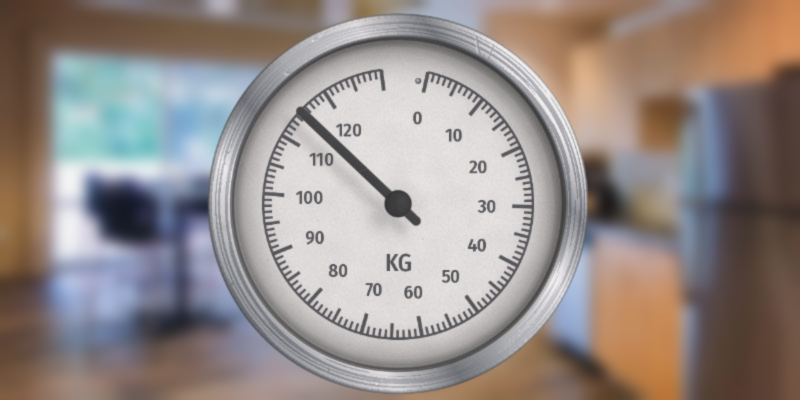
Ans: kg 115
